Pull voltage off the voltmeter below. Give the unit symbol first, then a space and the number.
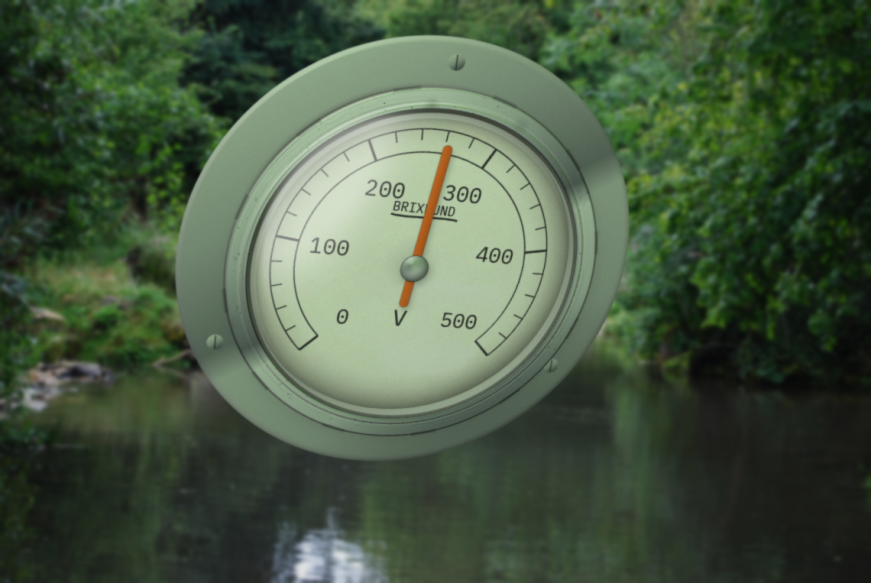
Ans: V 260
